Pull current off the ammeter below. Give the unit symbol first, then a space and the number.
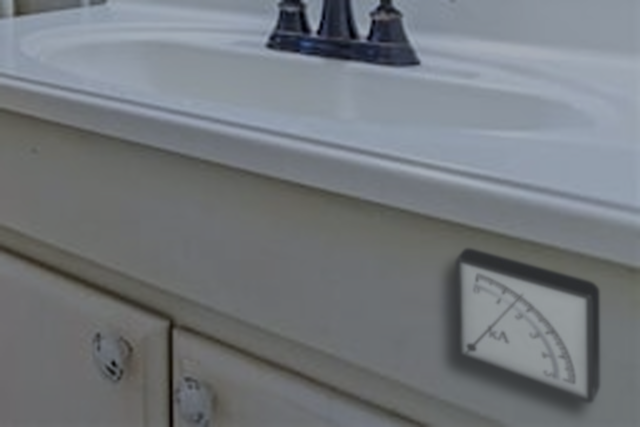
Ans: kA 1.5
